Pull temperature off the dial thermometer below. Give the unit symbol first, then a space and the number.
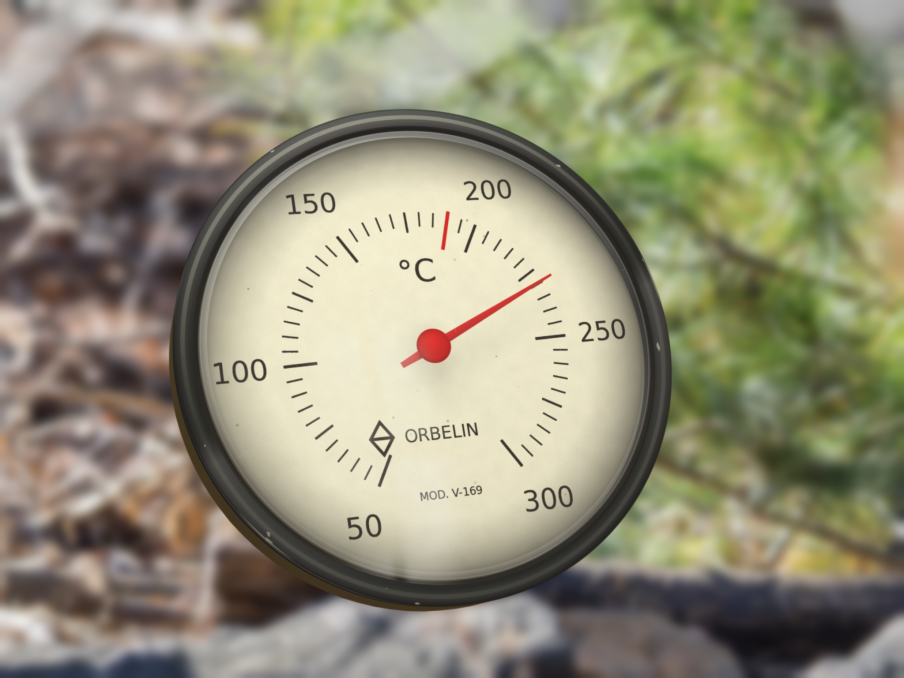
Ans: °C 230
